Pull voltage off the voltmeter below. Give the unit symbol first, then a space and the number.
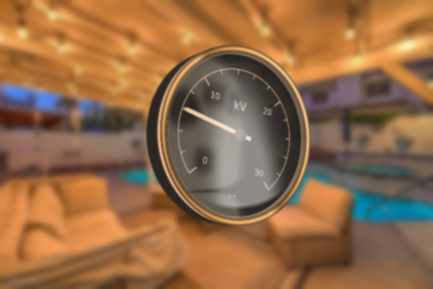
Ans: kV 6
